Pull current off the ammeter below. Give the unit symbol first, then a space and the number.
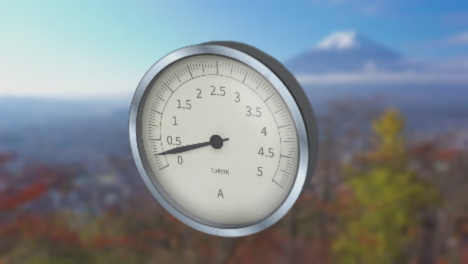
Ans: A 0.25
